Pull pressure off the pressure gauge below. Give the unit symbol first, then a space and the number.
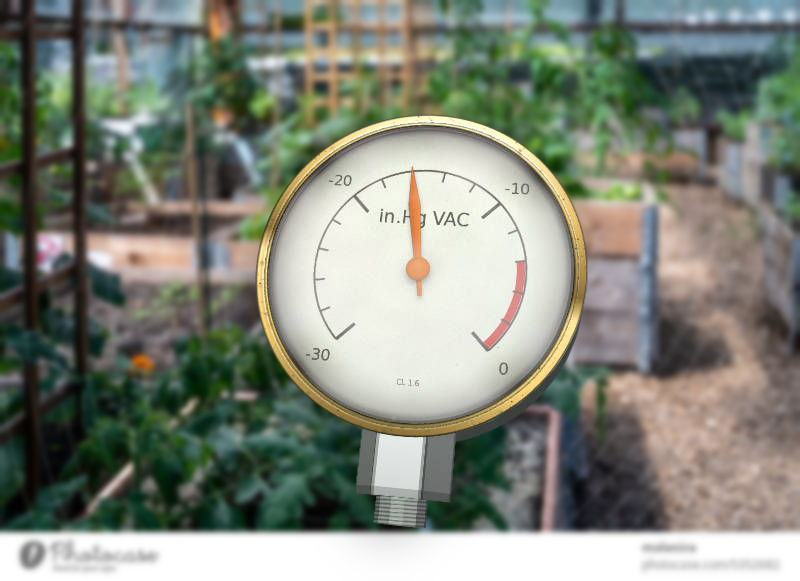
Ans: inHg -16
